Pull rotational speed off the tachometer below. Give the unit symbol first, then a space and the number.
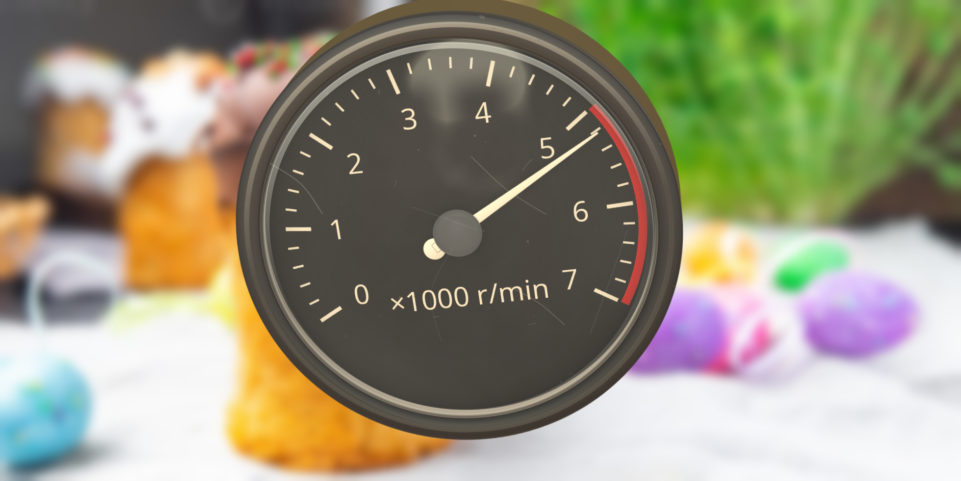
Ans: rpm 5200
